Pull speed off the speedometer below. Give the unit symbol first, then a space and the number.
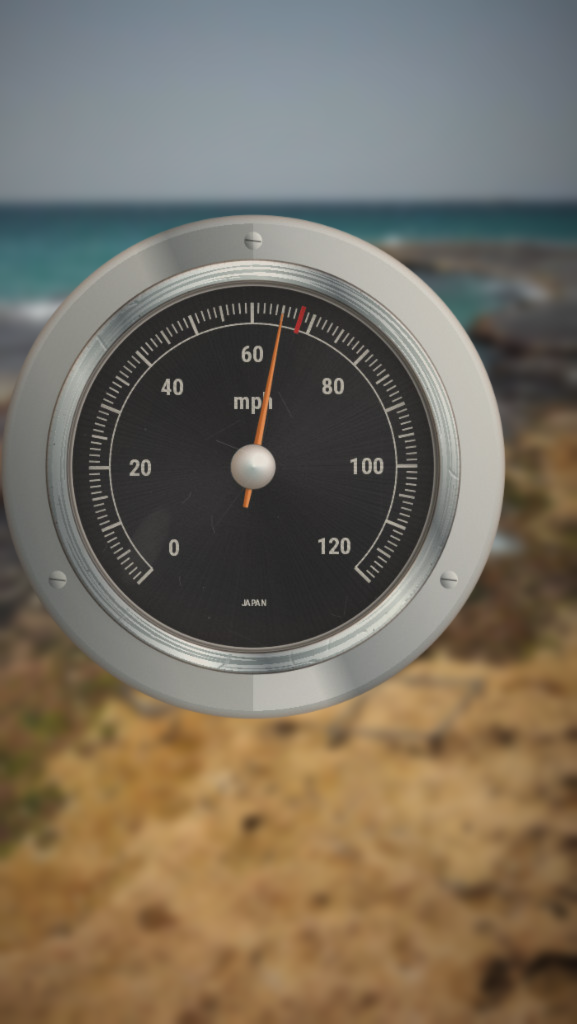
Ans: mph 65
